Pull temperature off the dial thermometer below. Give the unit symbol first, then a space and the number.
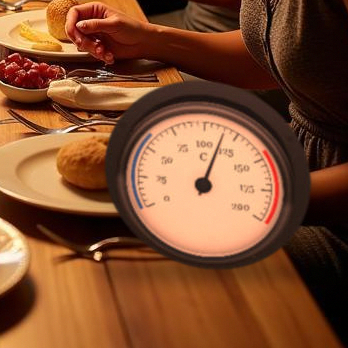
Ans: °C 115
